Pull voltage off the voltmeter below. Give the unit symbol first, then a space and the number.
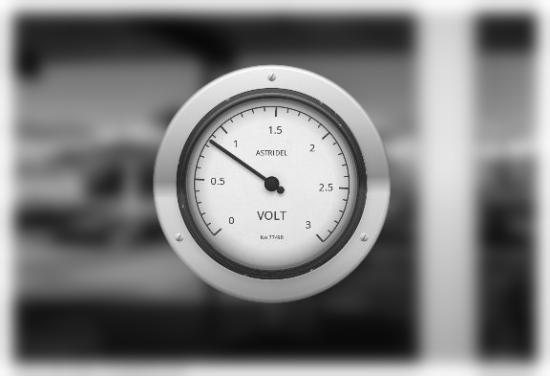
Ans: V 0.85
